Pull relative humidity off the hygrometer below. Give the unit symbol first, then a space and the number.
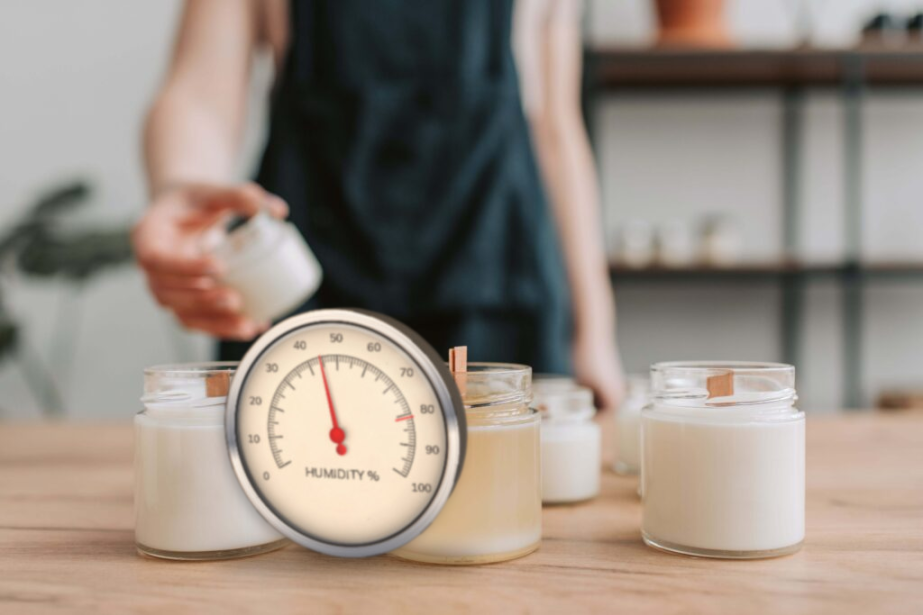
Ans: % 45
